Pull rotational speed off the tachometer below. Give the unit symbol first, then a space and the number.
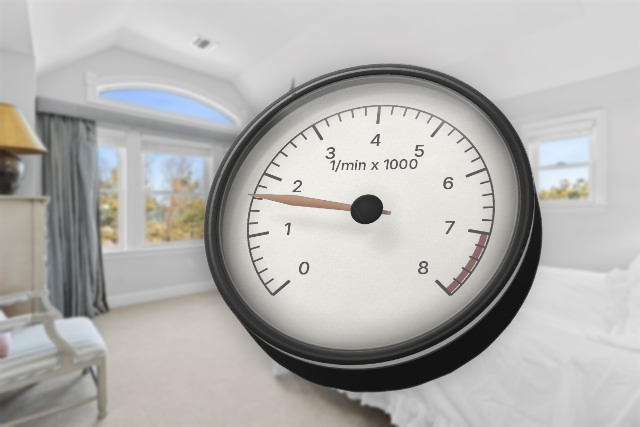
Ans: rpm 1600
